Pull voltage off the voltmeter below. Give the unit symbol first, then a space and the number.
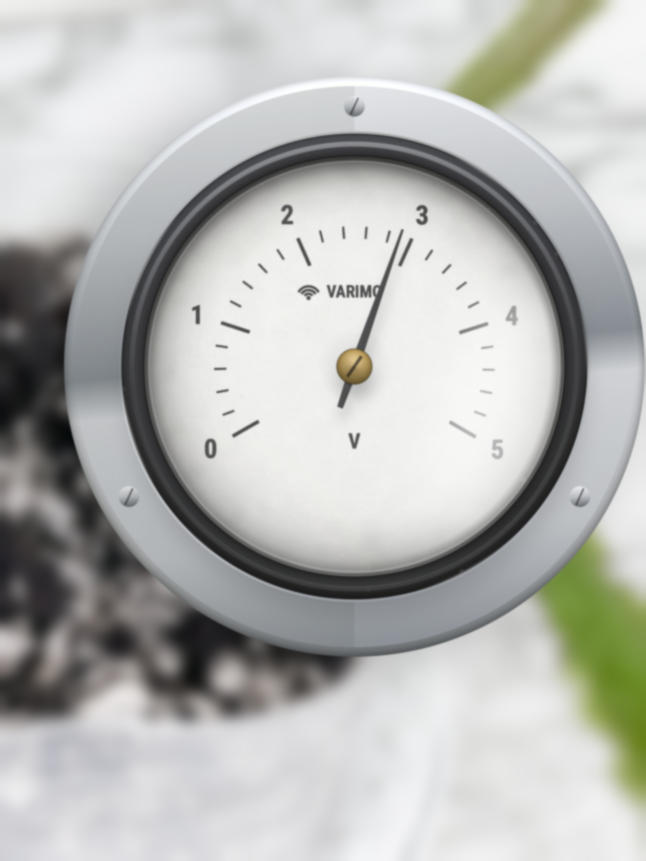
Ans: V 2.9
